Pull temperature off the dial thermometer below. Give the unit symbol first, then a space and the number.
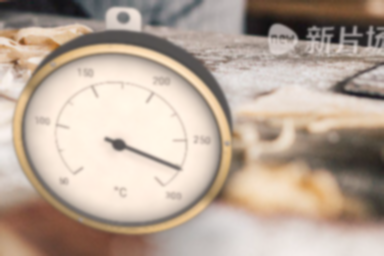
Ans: °C 275
